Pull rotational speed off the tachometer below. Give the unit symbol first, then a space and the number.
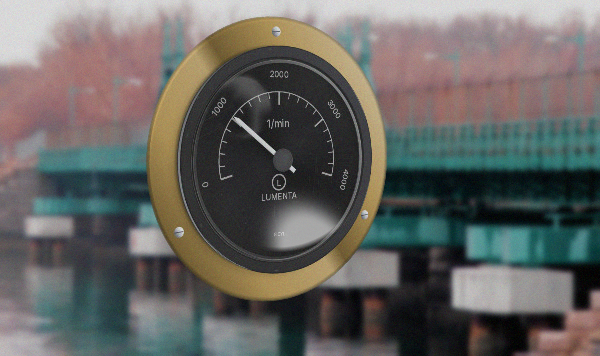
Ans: rpm 1000
